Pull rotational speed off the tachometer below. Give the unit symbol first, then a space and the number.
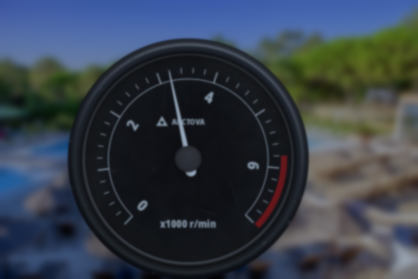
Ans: rpm 3200
